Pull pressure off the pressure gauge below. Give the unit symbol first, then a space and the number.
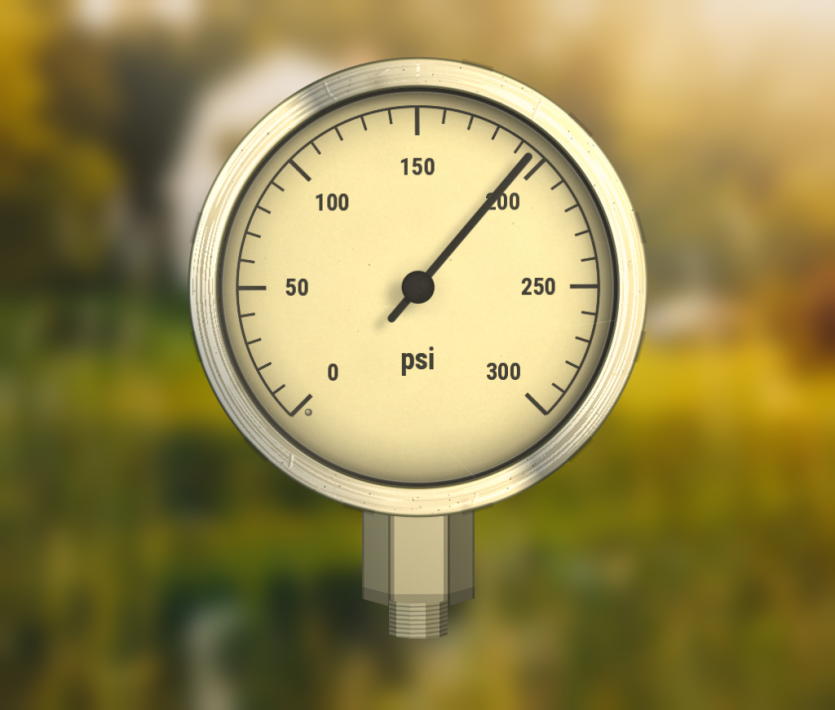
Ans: psi 195
